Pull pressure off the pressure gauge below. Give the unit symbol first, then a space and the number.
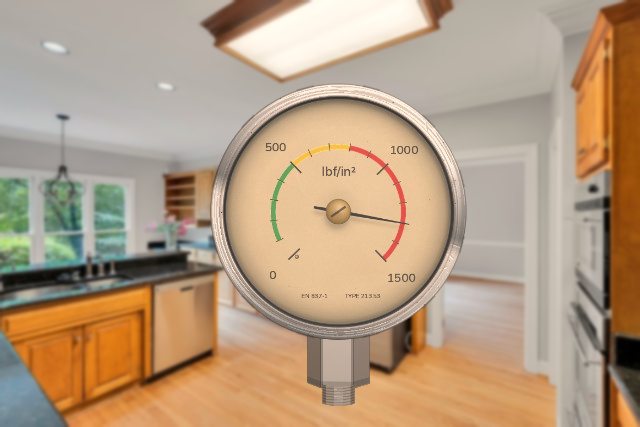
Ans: psi 1300
